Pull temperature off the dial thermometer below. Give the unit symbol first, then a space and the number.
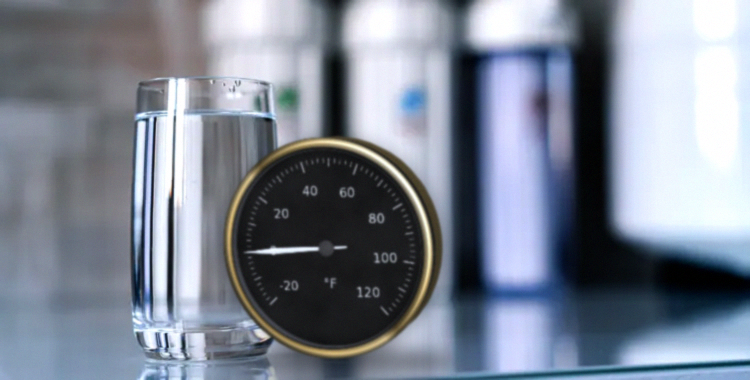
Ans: °F 0
